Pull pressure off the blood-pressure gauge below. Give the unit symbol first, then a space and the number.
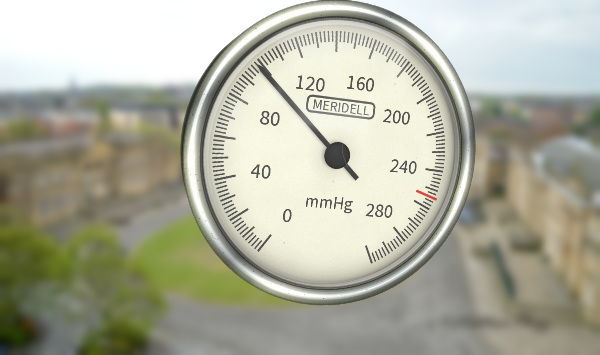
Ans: mmHg 98
